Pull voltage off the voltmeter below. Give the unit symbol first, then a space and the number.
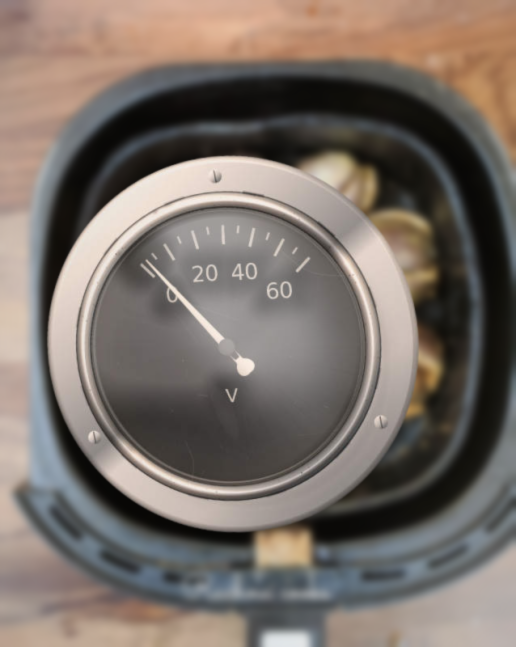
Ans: V 2.5
